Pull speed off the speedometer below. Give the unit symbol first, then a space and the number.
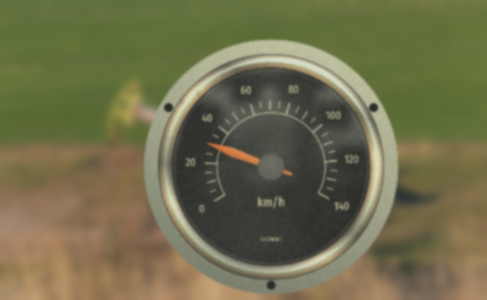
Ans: km/h 30
